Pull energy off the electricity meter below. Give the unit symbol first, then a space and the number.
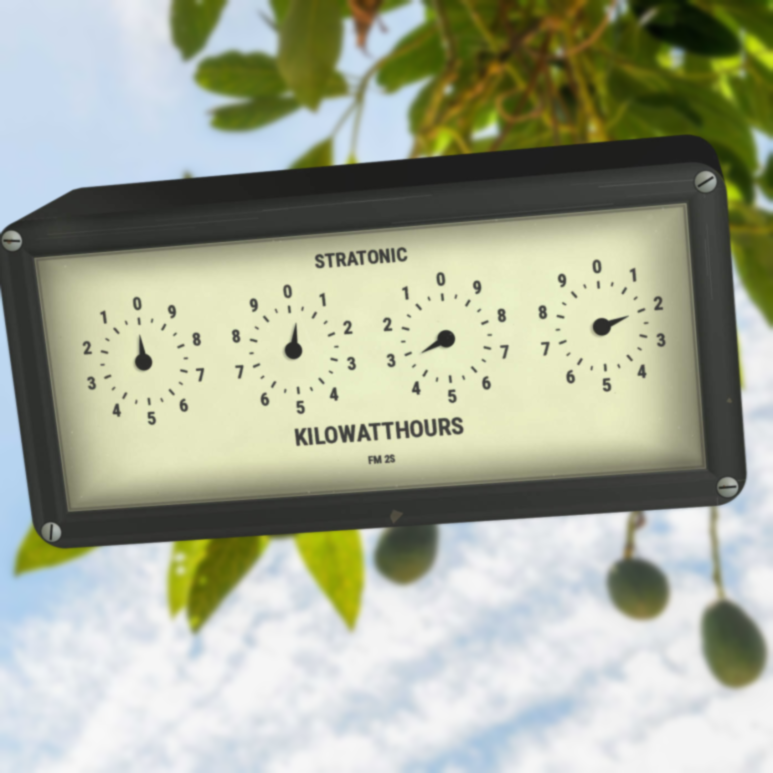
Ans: kWh 32
